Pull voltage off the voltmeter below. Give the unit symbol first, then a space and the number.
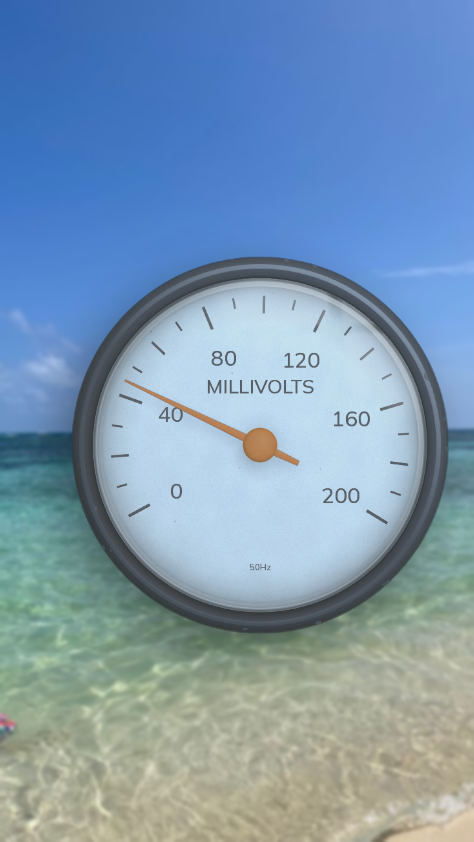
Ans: mV 45
